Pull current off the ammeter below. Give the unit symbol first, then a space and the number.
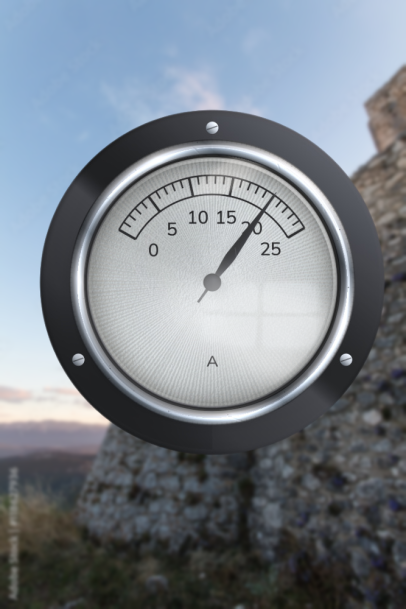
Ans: A 20
